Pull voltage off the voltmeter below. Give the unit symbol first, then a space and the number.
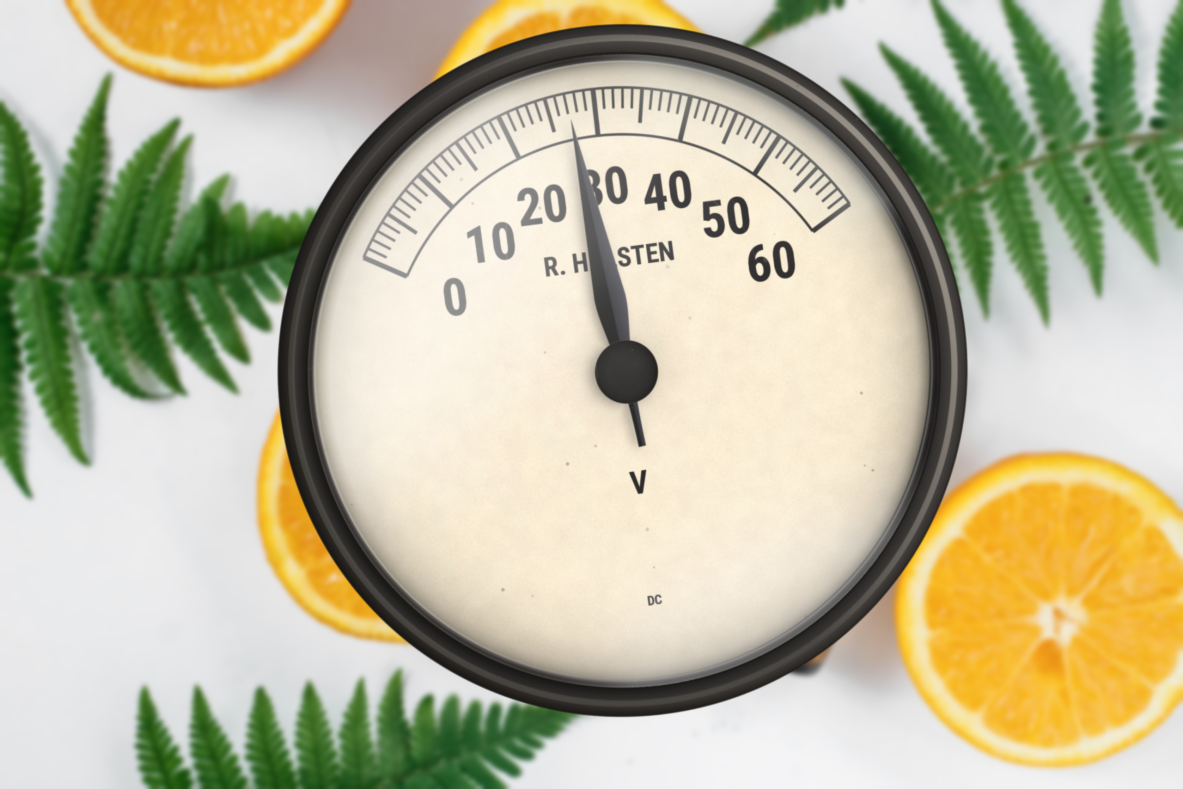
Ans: V 27
